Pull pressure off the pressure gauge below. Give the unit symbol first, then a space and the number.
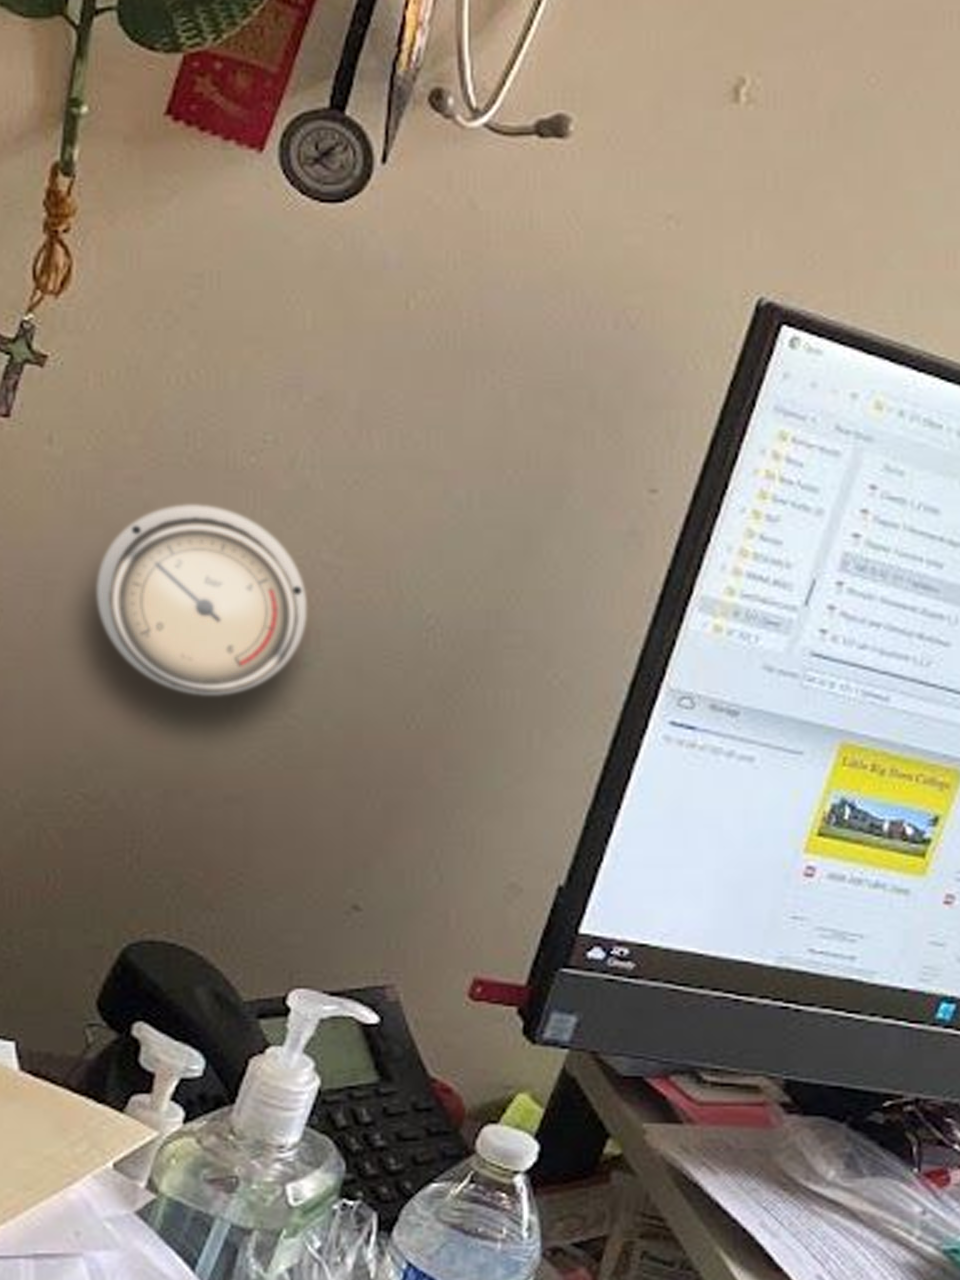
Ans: bar 1.6
